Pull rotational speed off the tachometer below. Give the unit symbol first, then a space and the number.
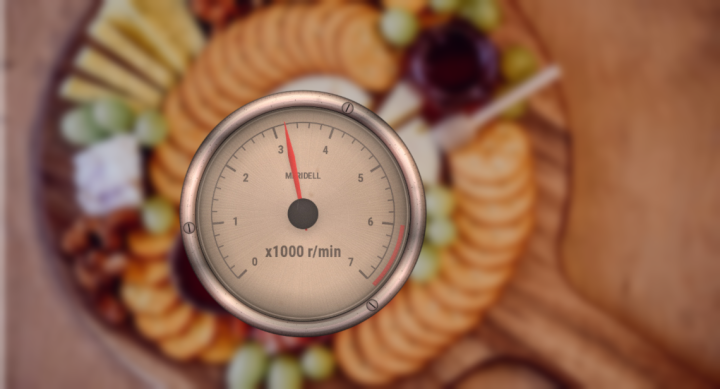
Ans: rpm 3200
